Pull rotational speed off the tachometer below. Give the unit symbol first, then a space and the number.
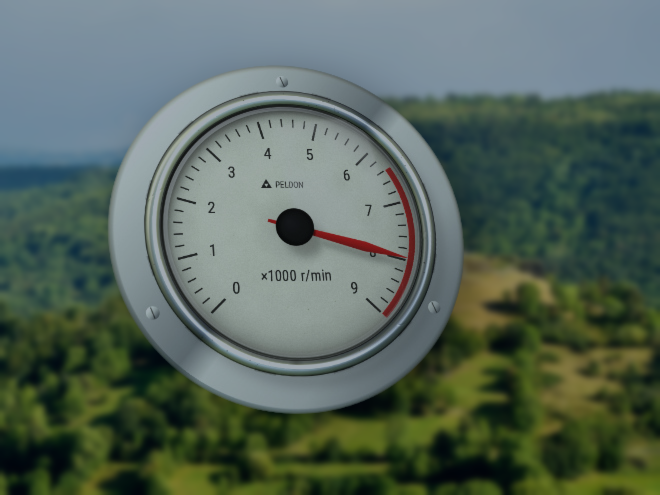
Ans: rpm 8000
